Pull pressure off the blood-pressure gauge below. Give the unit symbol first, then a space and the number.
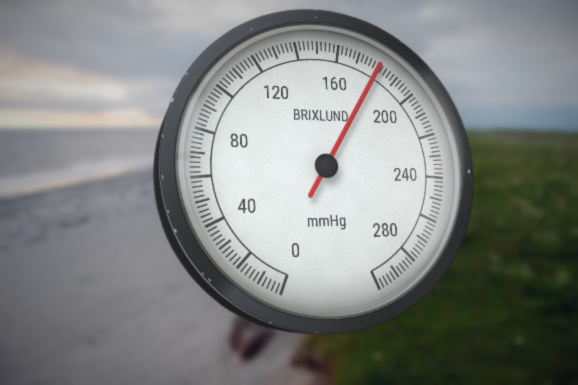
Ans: mmHg 180
